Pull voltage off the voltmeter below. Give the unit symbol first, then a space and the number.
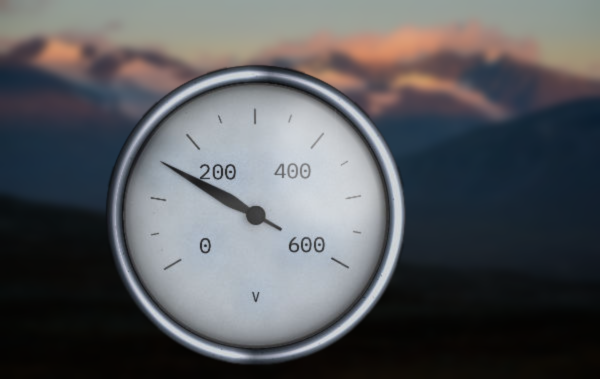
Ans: V 150
